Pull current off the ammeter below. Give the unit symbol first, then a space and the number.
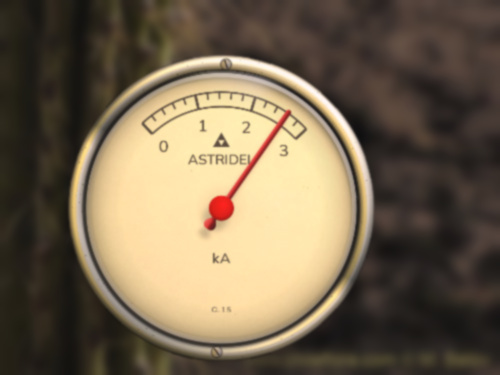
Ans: kA 2.6
